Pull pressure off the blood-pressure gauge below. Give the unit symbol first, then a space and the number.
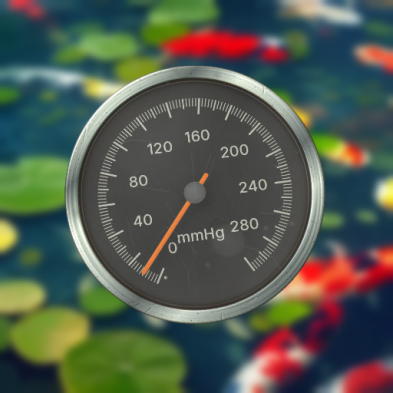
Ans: mmHg 10
